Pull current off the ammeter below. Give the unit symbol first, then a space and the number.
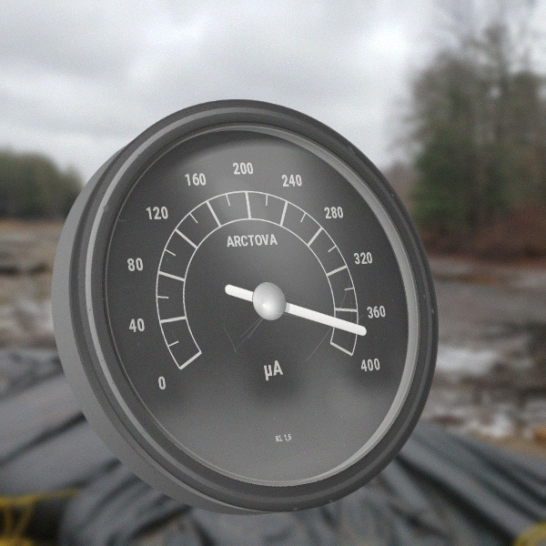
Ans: µA 380
